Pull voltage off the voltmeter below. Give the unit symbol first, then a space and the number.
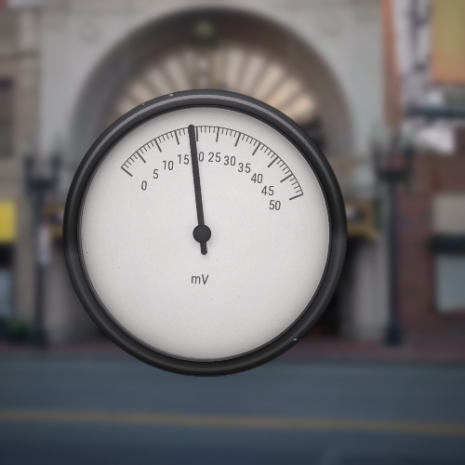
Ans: mV 19
